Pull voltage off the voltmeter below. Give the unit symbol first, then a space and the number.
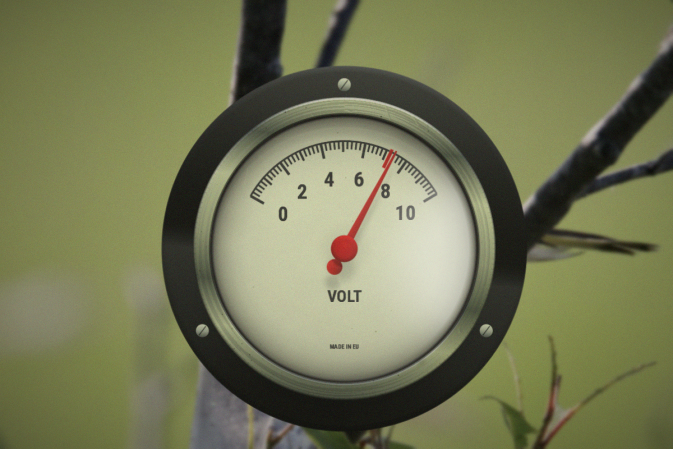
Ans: V 7.4
